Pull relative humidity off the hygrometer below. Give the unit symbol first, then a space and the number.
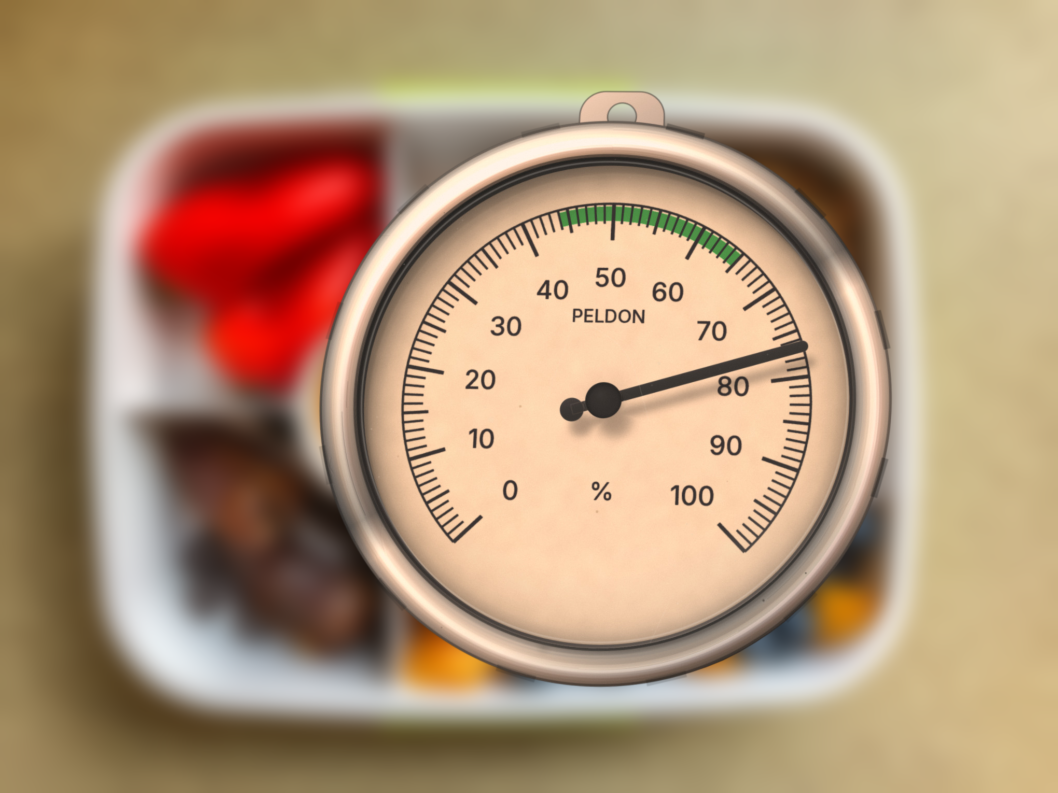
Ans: % 77
